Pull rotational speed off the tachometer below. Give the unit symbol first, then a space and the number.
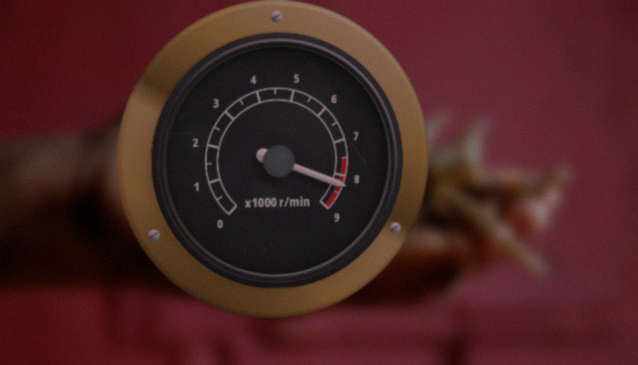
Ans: rpm 8250
